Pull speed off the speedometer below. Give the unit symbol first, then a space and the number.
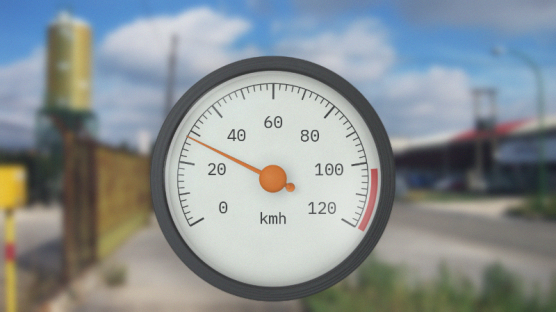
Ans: km/h 28
